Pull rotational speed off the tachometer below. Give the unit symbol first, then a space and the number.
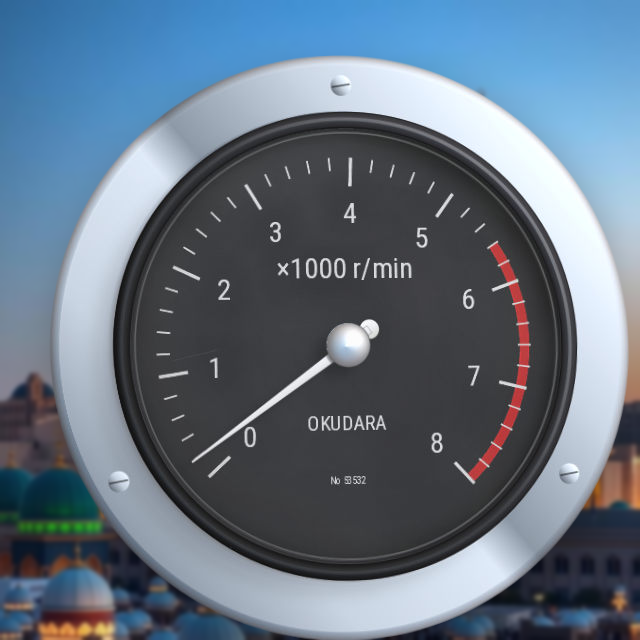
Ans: rpm 200
